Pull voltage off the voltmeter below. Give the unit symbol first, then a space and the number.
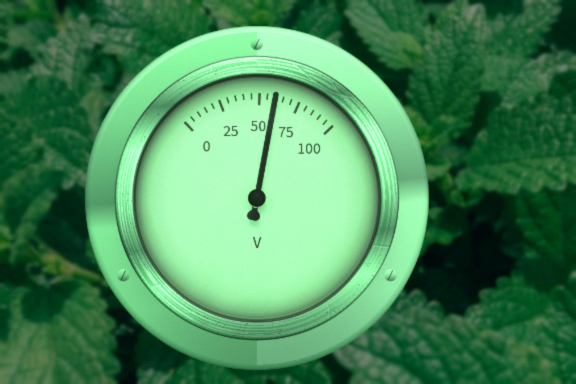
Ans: V 60
